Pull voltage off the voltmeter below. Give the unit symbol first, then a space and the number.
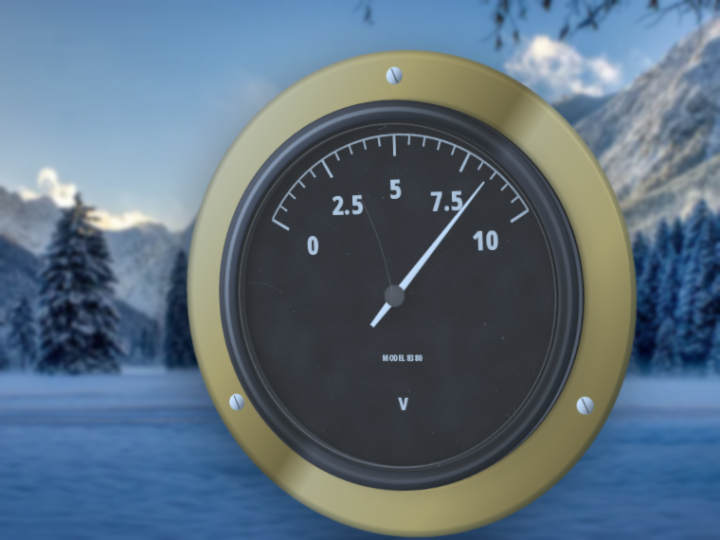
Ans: V 8.5
